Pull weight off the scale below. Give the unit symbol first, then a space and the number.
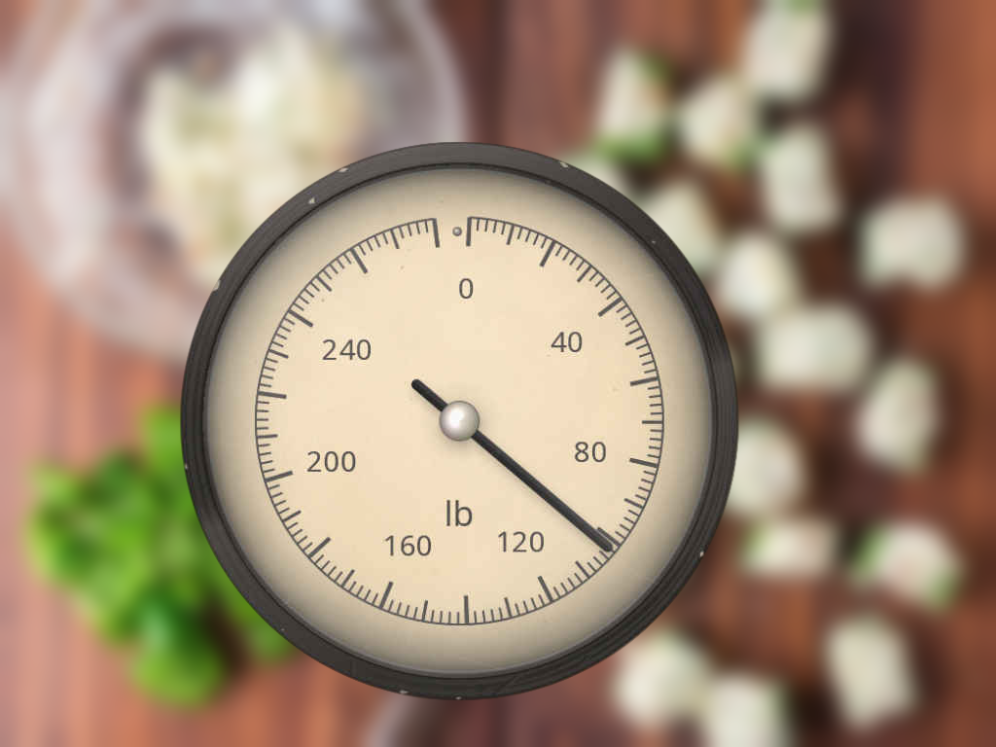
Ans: lb 102
